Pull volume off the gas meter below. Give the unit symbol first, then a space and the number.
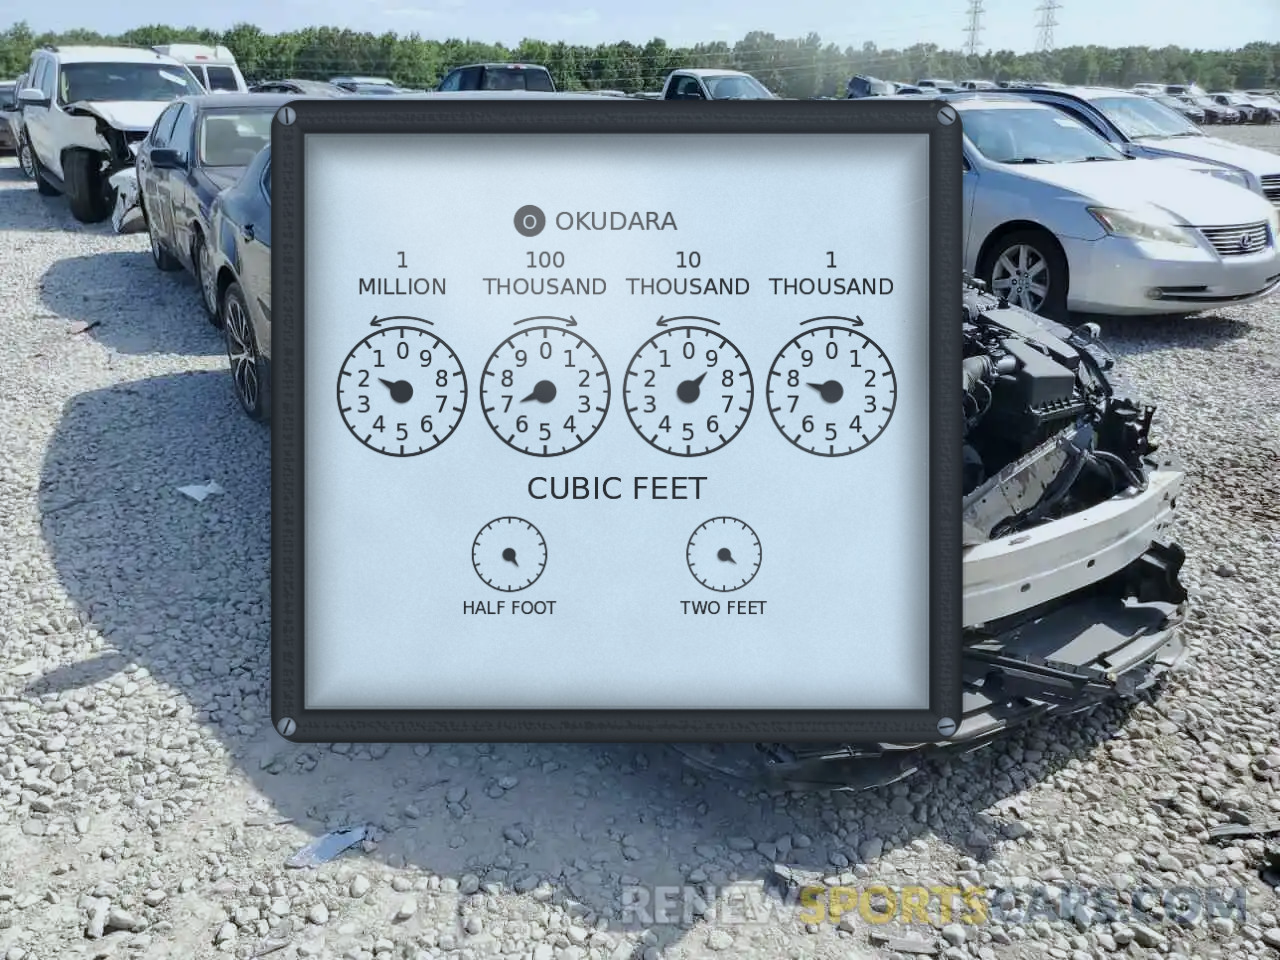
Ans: ft³ 168800
